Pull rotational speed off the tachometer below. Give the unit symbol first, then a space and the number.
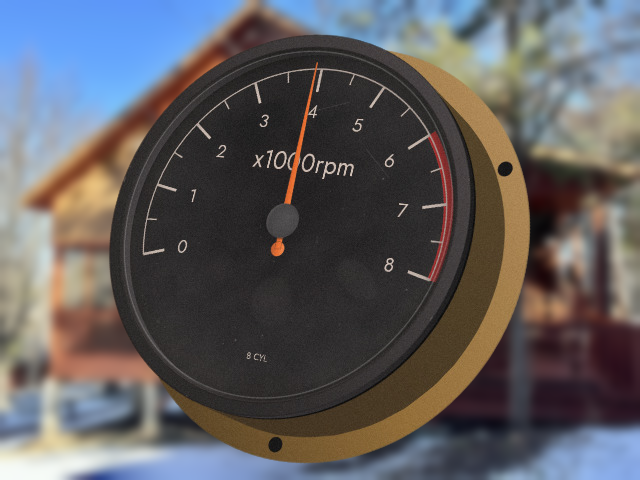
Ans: rpm 4000
